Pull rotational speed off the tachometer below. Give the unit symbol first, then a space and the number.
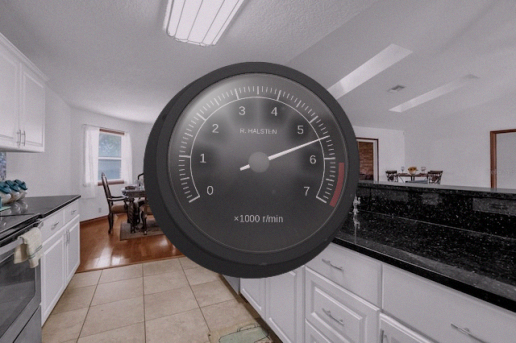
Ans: rpm 5500
